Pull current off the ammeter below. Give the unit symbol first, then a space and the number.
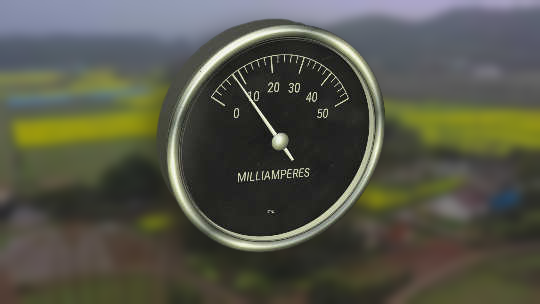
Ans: mA 8
